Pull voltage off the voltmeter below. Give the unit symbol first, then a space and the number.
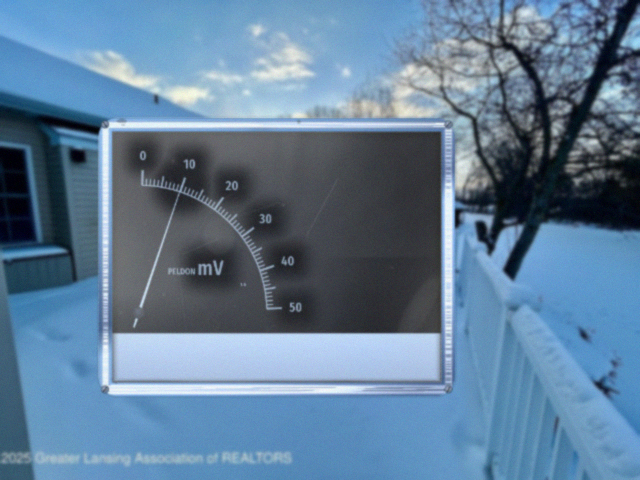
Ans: mV 10
